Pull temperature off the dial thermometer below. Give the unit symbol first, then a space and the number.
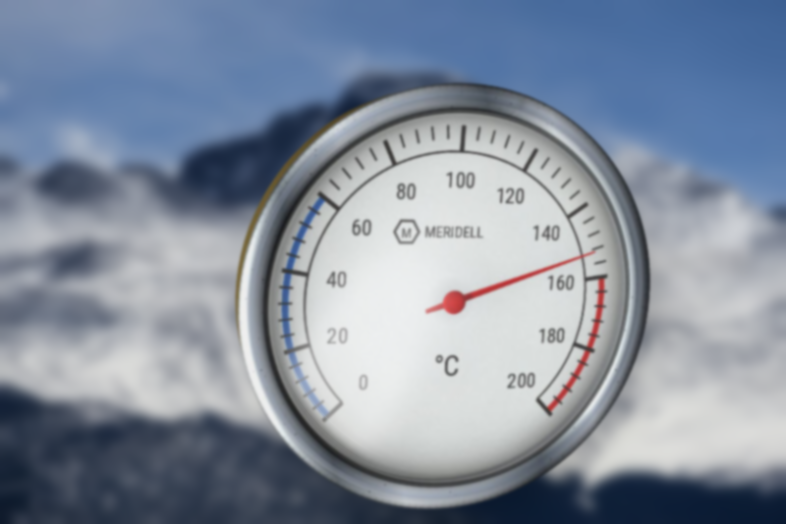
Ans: °C 152
